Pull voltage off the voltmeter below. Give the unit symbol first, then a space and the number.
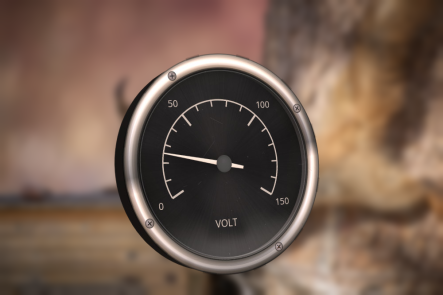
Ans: V 25
